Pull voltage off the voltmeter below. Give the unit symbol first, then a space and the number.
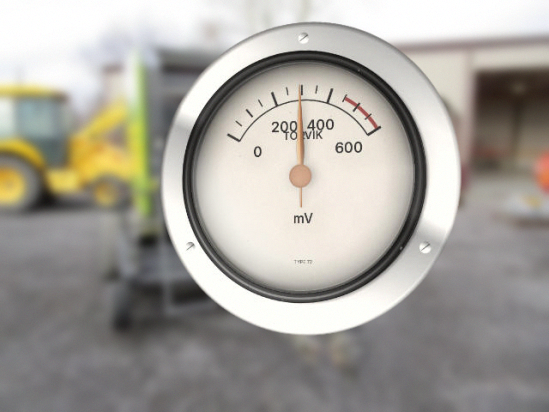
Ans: mV 300
